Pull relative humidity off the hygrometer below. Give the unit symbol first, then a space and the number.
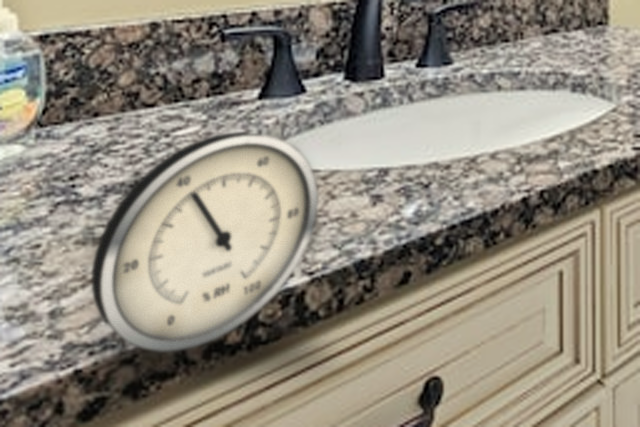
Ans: % 40
